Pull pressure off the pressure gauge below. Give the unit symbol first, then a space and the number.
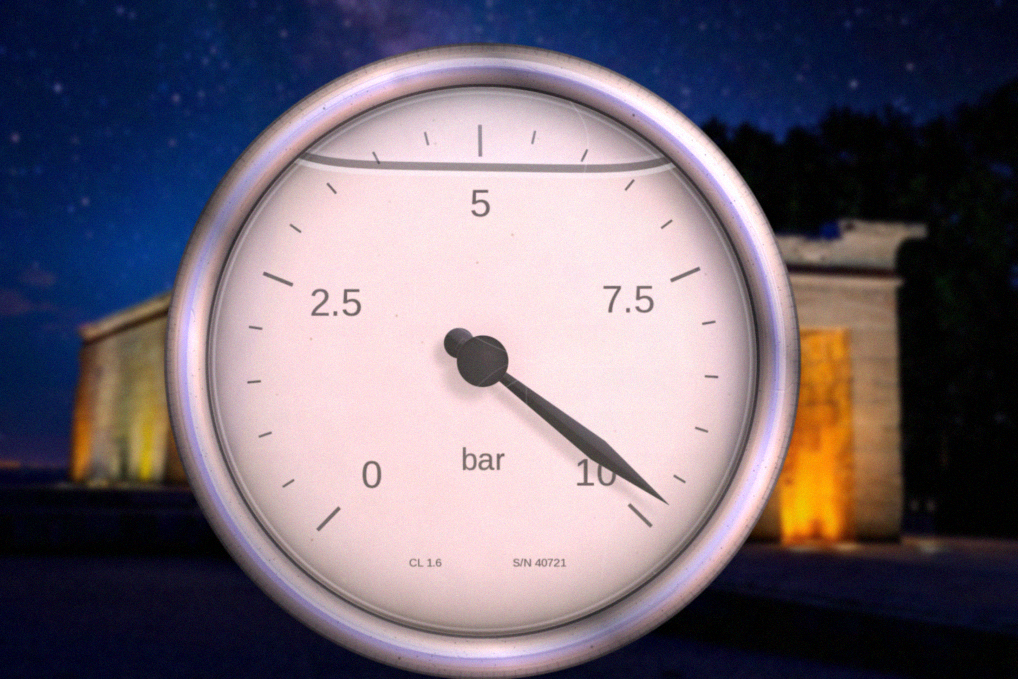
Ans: bar 9.75
